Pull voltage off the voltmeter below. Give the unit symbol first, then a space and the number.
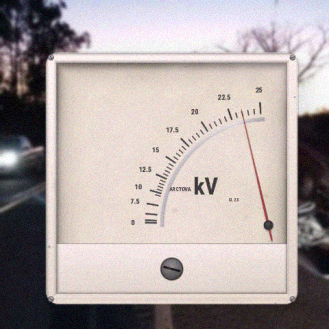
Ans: kV 23.5
